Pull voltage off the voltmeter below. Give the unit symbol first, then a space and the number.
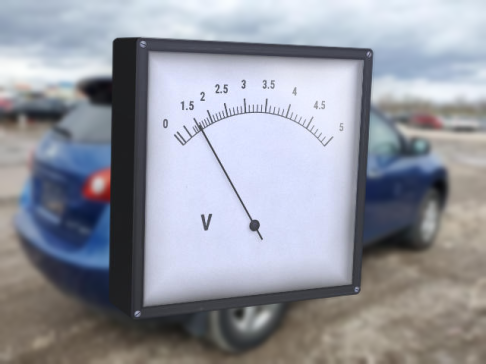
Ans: V 1.5
